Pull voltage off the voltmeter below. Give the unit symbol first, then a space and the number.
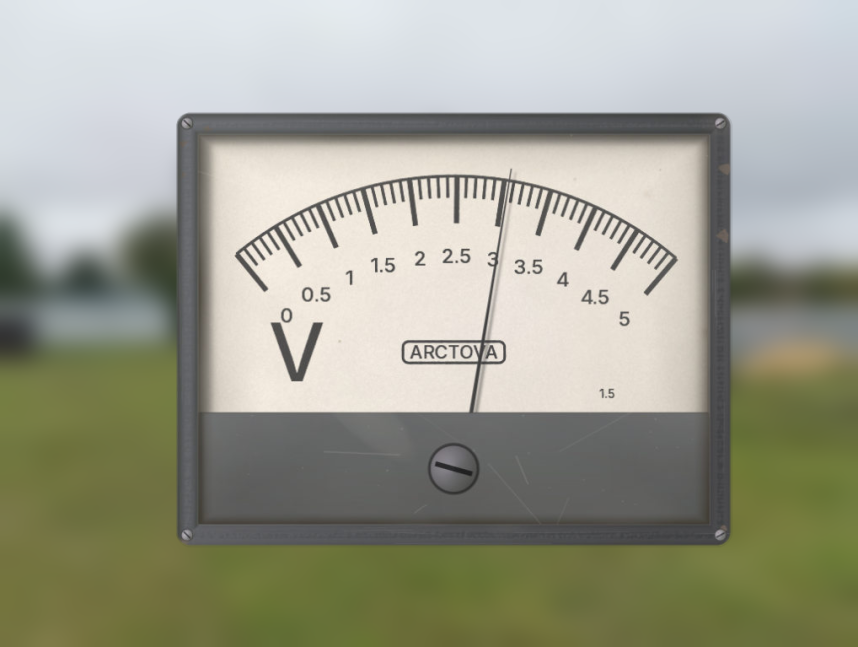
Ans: V 3.05
